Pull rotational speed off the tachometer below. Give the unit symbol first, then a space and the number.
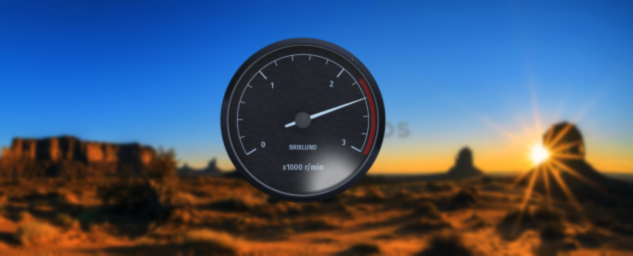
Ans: rpm 2400
